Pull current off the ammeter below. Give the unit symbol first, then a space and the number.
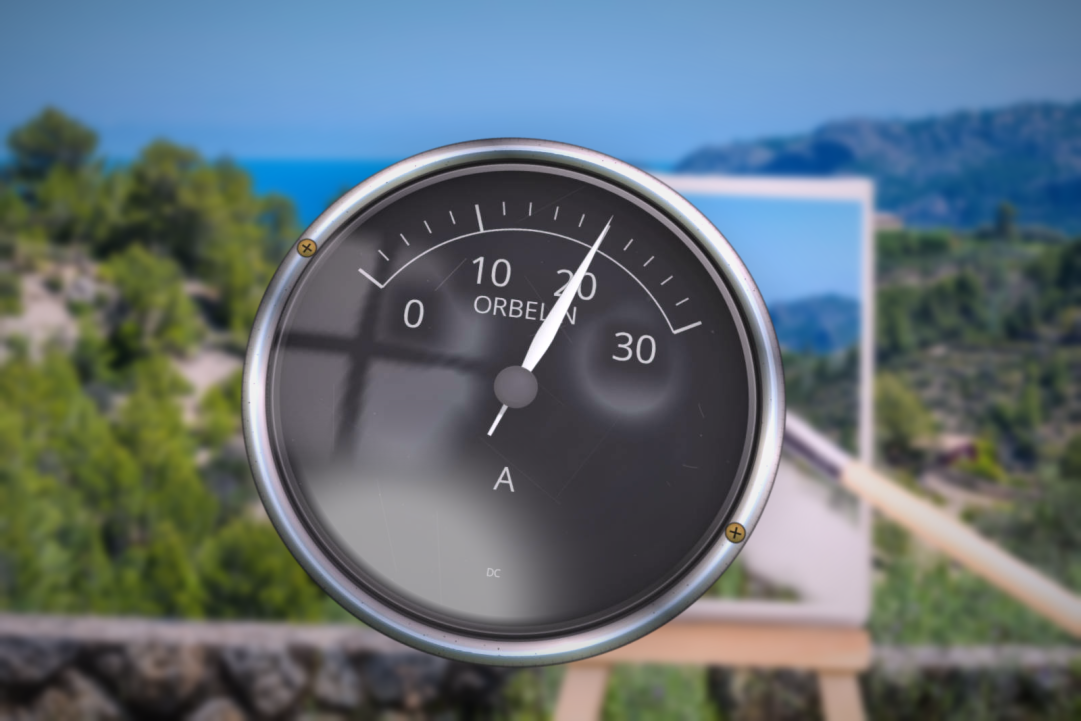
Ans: A 20
